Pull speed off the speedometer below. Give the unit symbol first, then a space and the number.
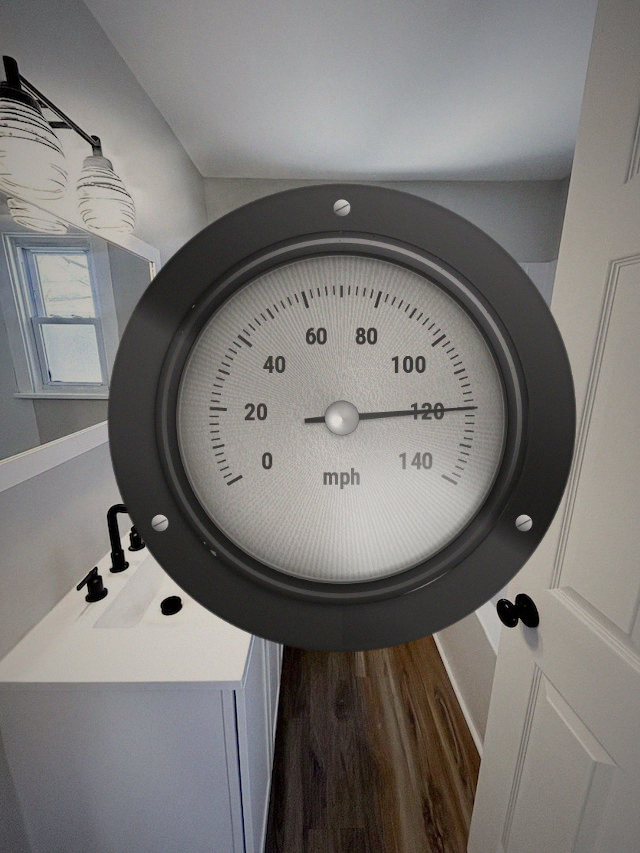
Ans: mph 120
